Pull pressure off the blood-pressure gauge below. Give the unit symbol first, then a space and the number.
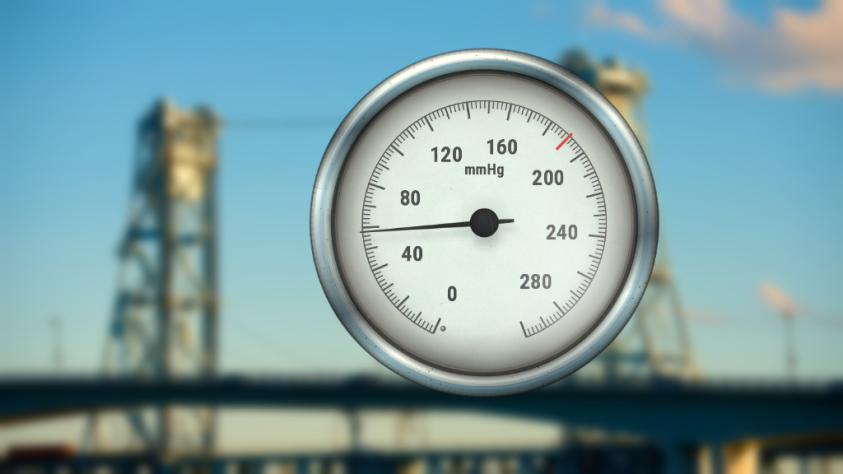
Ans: mmHg 58
